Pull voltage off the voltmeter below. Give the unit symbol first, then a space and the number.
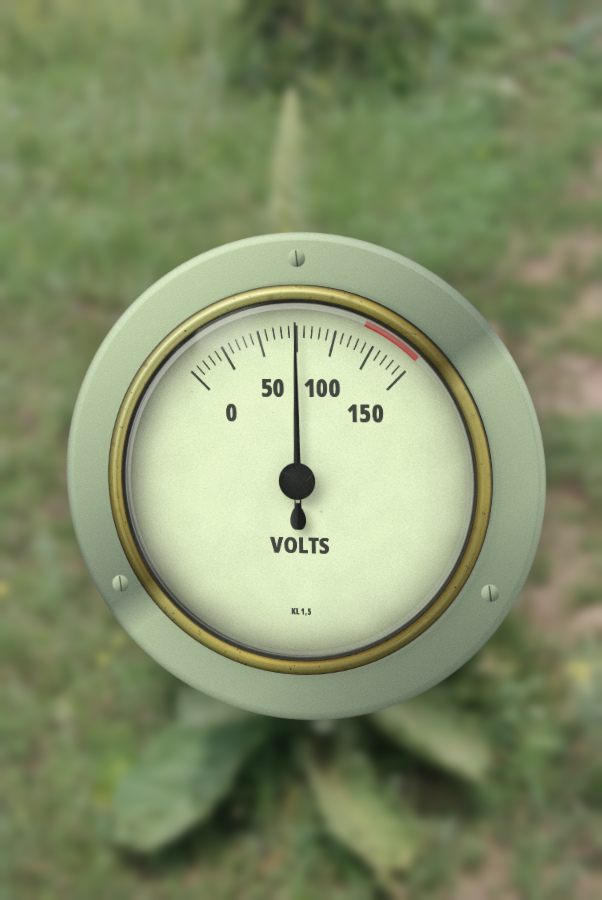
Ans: V 75
